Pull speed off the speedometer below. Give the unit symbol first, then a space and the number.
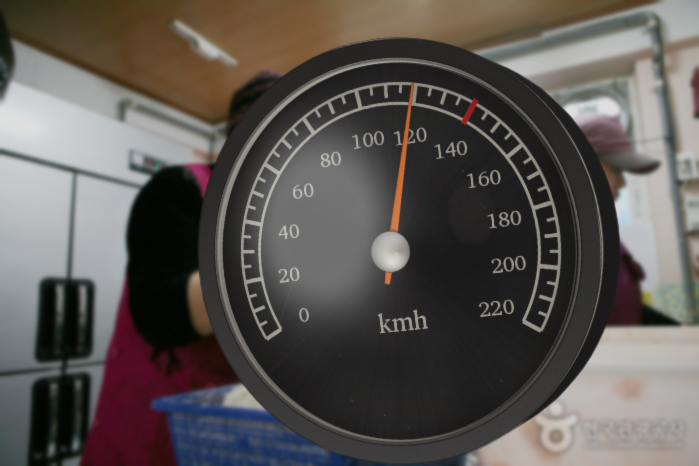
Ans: km/h 120
